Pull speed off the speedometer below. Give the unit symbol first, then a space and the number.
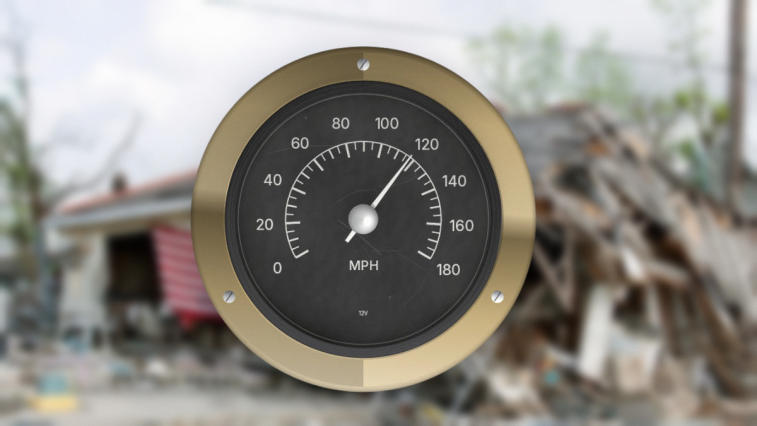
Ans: mph 117.5
